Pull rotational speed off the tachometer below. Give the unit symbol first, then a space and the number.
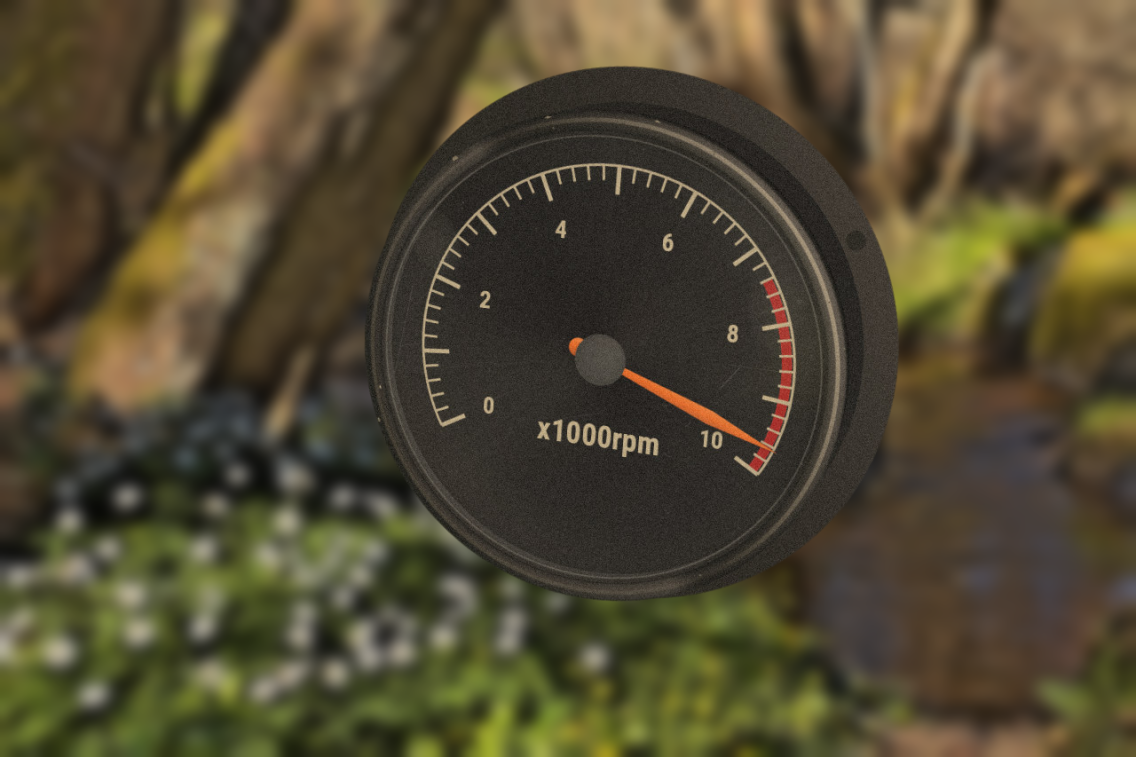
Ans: rpm 9600
